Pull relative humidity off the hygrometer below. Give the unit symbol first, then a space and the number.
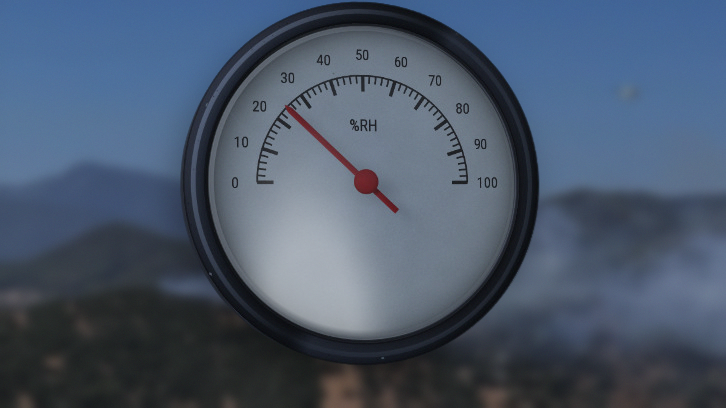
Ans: % 24
